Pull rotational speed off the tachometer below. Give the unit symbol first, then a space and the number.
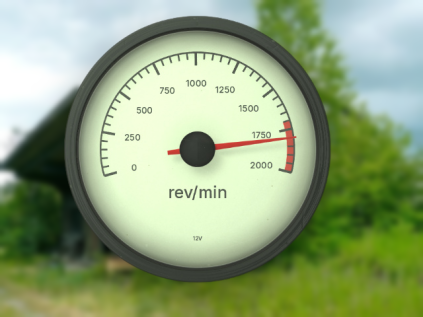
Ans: rpm 1800
